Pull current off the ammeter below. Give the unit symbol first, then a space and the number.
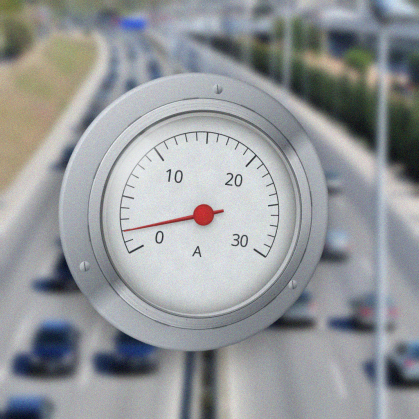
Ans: A 2
